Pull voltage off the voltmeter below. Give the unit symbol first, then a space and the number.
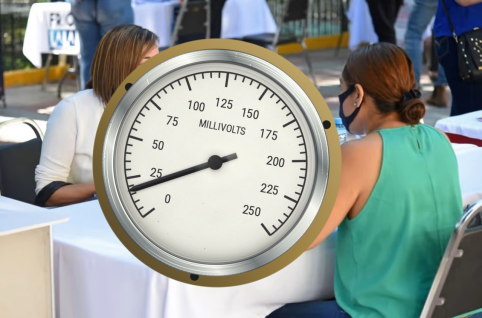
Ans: mV 17.5
